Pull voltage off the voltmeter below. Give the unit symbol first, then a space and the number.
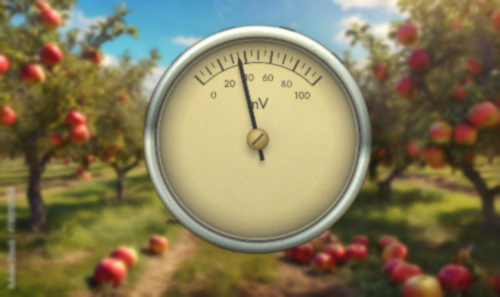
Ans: mV 35
